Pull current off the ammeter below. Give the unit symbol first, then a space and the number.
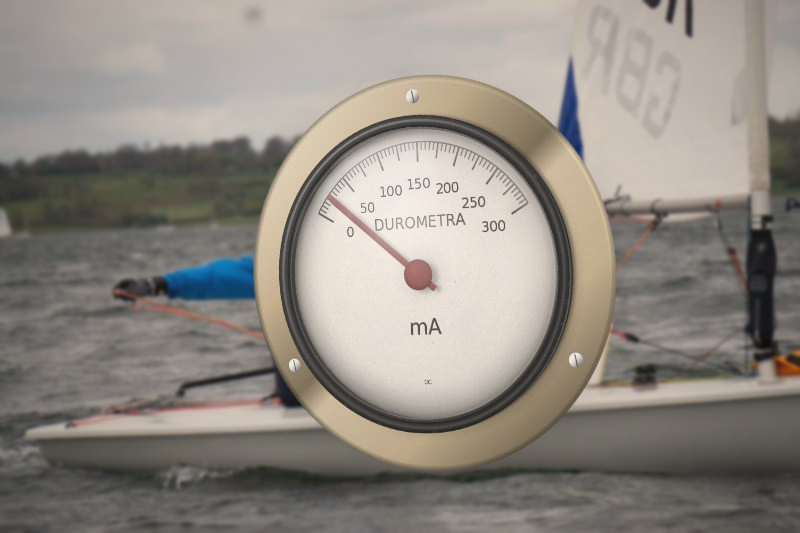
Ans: mA 25
